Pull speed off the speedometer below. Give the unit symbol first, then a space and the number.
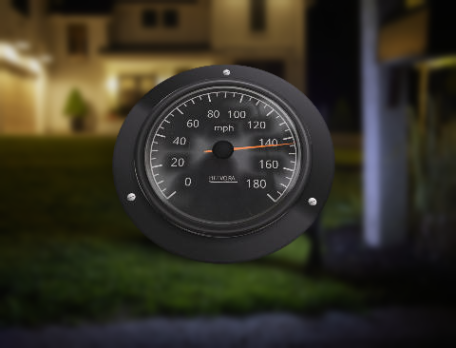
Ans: mph 145
